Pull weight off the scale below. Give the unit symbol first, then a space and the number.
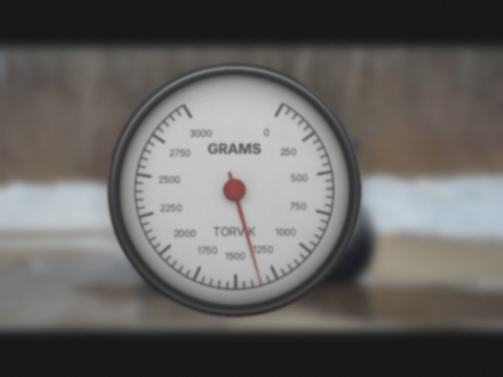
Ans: g 1350
